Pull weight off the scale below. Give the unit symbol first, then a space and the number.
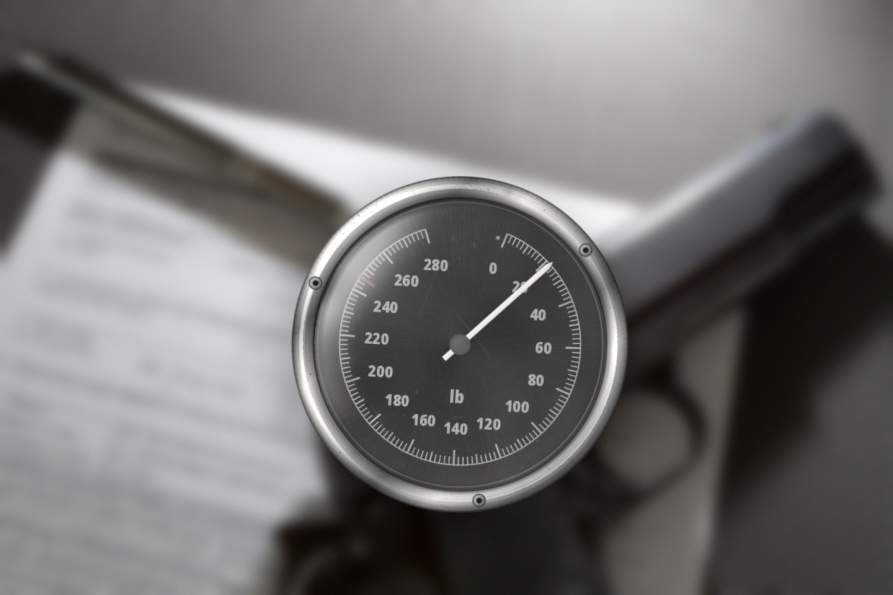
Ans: lb 22
